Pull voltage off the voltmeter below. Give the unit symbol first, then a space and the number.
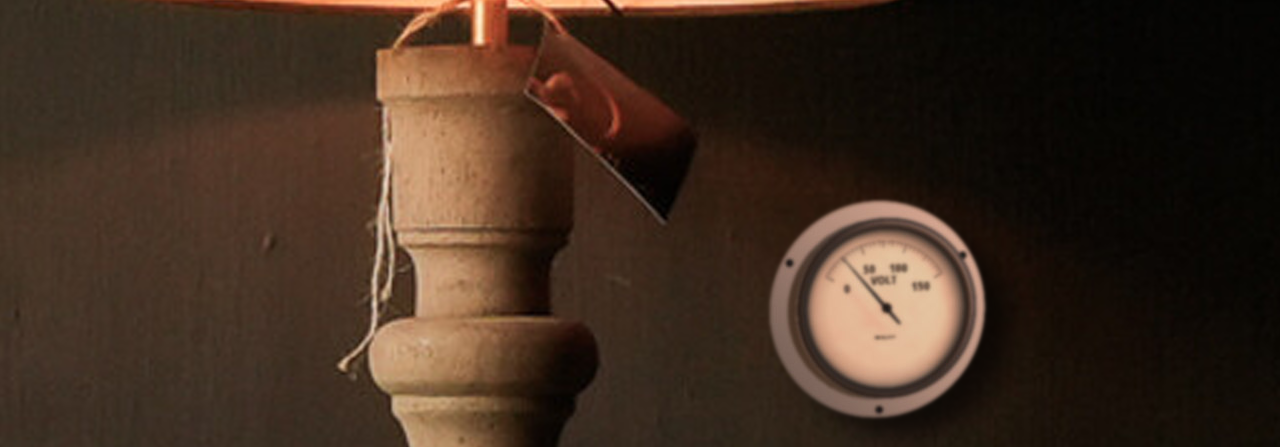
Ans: V 25
